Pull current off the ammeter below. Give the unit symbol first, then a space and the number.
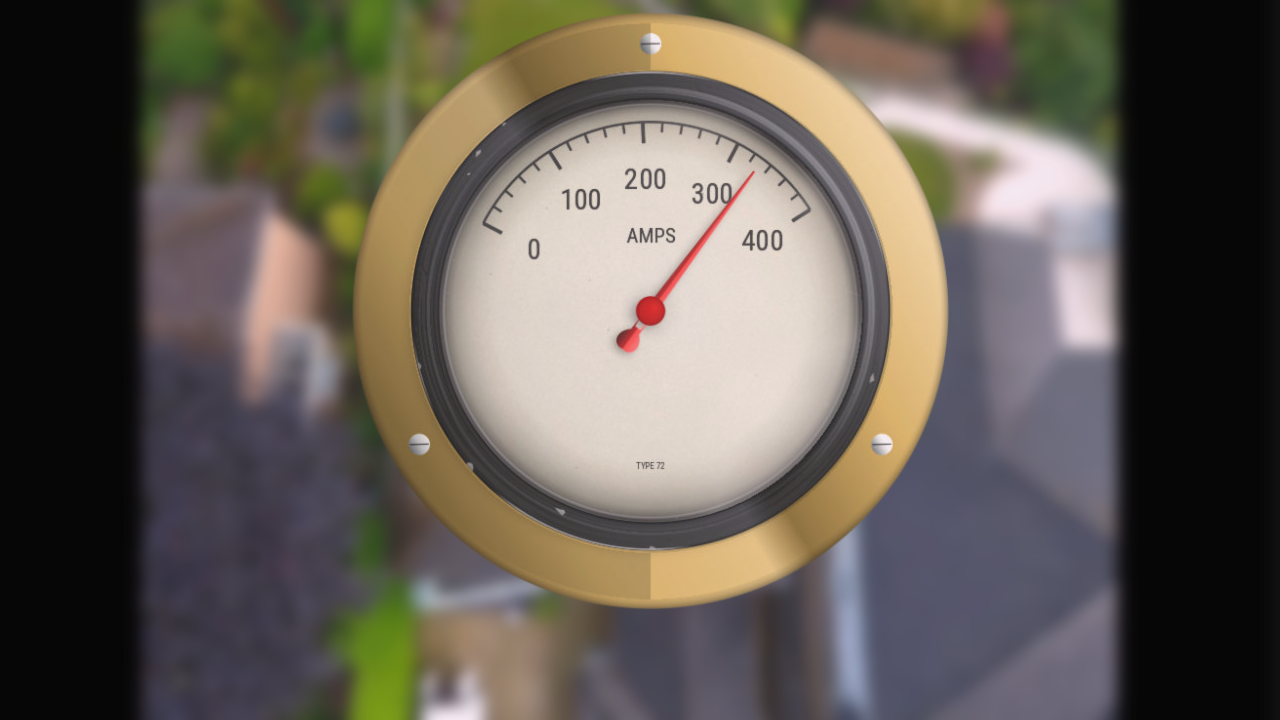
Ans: A 330
